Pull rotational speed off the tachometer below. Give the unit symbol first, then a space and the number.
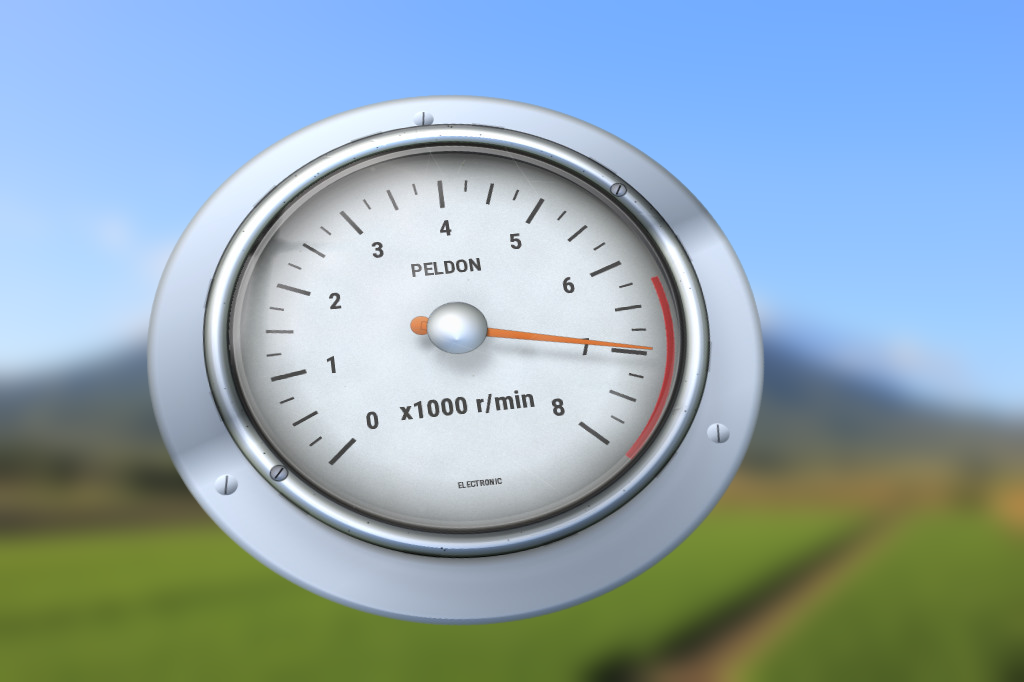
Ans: rpm 7000
